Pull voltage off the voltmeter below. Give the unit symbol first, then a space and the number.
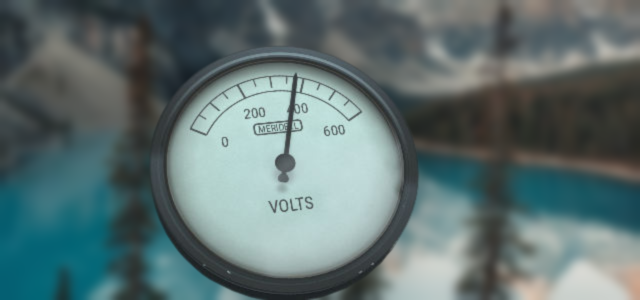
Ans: V 375
